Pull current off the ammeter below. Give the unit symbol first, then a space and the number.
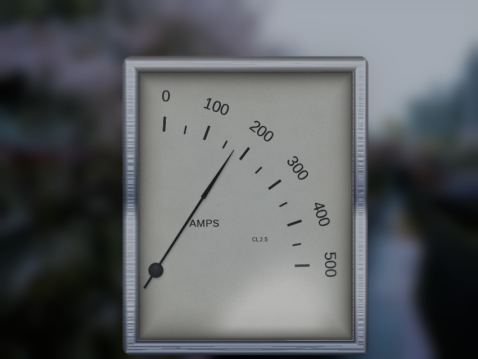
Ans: A 175
